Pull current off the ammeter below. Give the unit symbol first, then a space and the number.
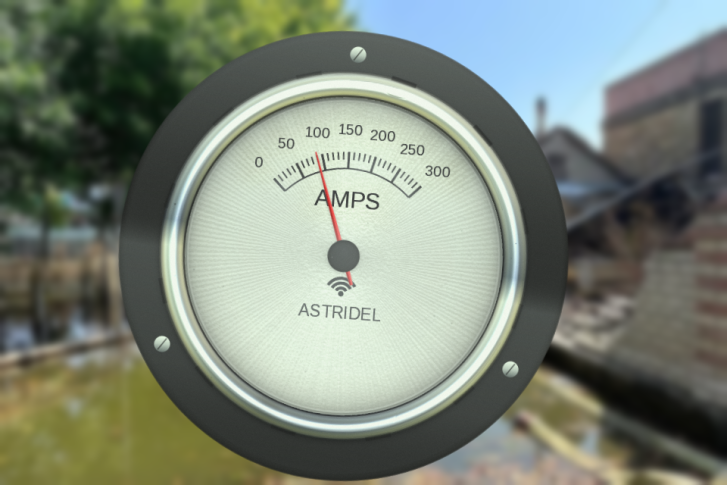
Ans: A 90
